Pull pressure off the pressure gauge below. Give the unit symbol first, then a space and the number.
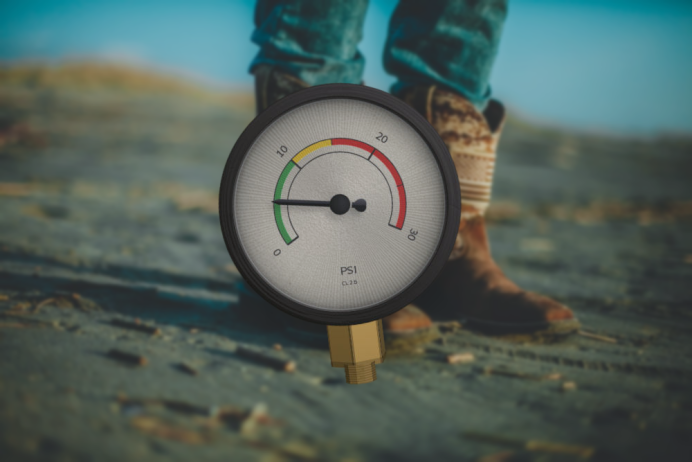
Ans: psi 5
